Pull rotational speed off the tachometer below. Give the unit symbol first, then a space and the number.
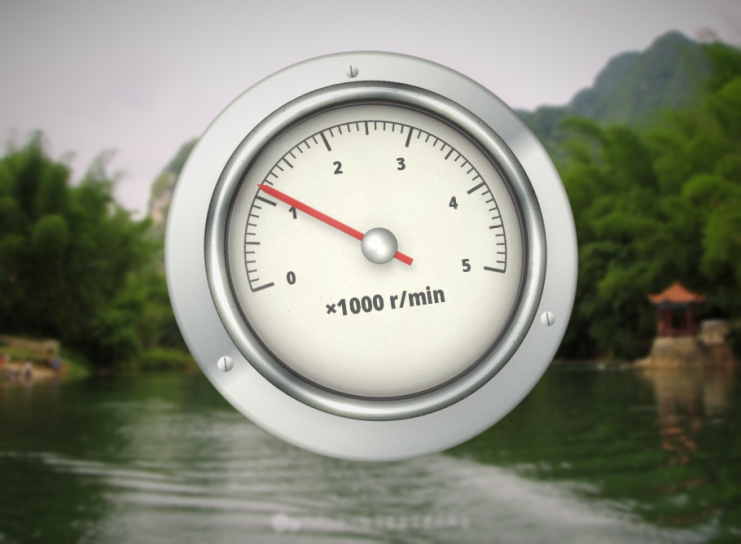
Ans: rpm 1100
